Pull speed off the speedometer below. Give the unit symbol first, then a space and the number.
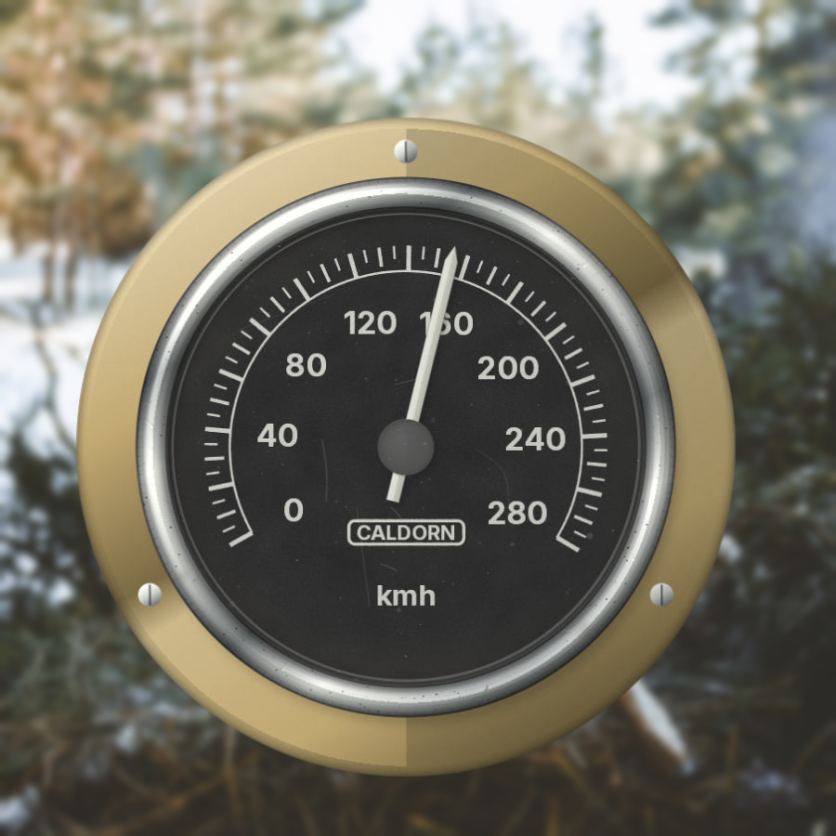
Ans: km/h 155
